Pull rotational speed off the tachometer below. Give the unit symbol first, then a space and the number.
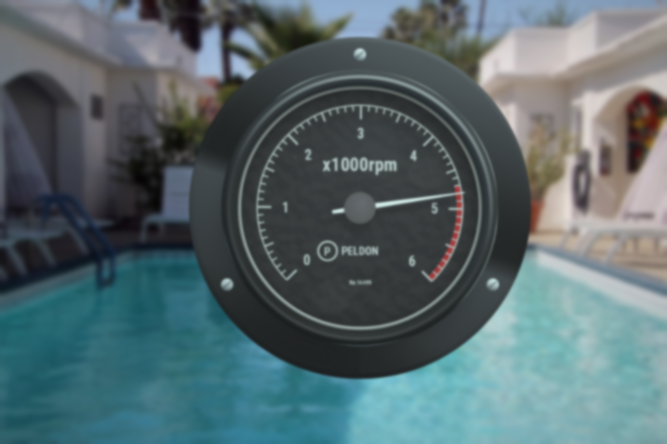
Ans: rpm 4800
